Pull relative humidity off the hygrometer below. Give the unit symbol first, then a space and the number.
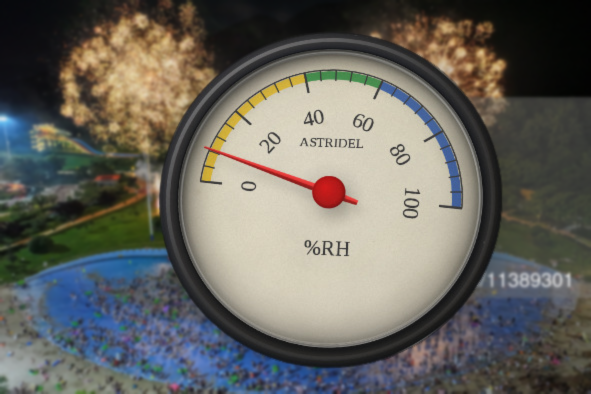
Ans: % 8
